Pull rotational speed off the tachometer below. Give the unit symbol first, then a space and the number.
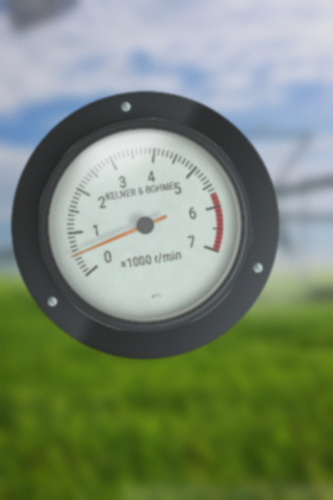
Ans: rpm 500
